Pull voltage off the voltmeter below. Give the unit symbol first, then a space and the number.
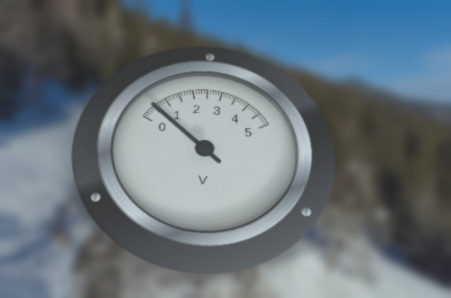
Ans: V 0.5
